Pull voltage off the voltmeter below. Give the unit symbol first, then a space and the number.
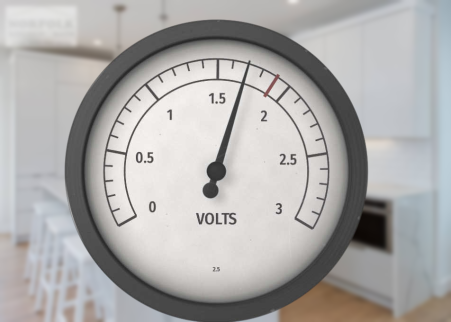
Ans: V 1.7
